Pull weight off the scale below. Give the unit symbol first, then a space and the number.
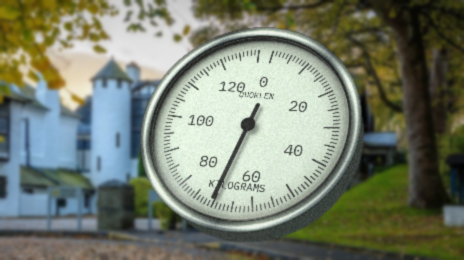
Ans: kg 70
